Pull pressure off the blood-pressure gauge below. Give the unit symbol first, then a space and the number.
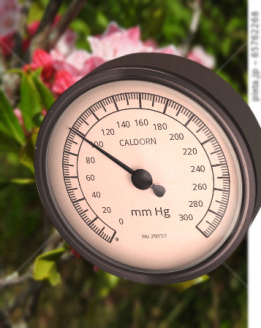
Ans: mmHg 100
